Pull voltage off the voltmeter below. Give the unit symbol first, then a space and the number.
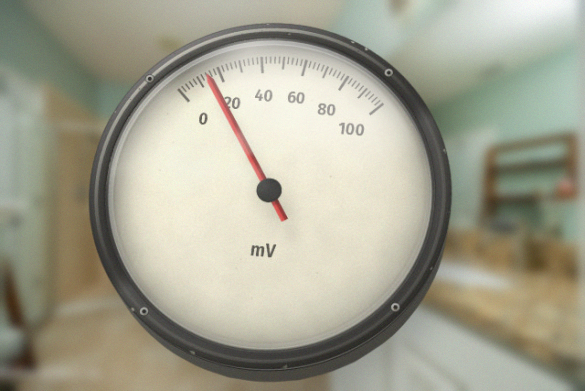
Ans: mV 14
